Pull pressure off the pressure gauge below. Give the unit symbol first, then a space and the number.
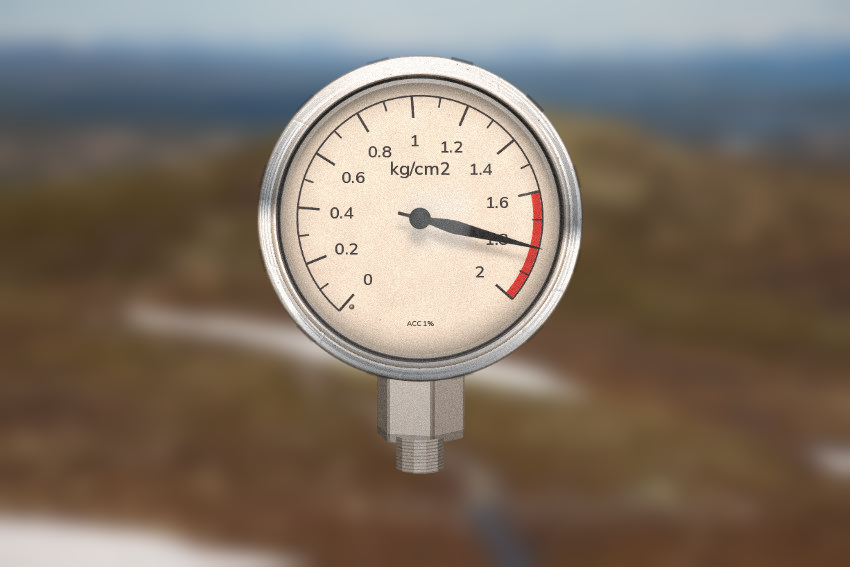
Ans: kg/cm² 1.8
